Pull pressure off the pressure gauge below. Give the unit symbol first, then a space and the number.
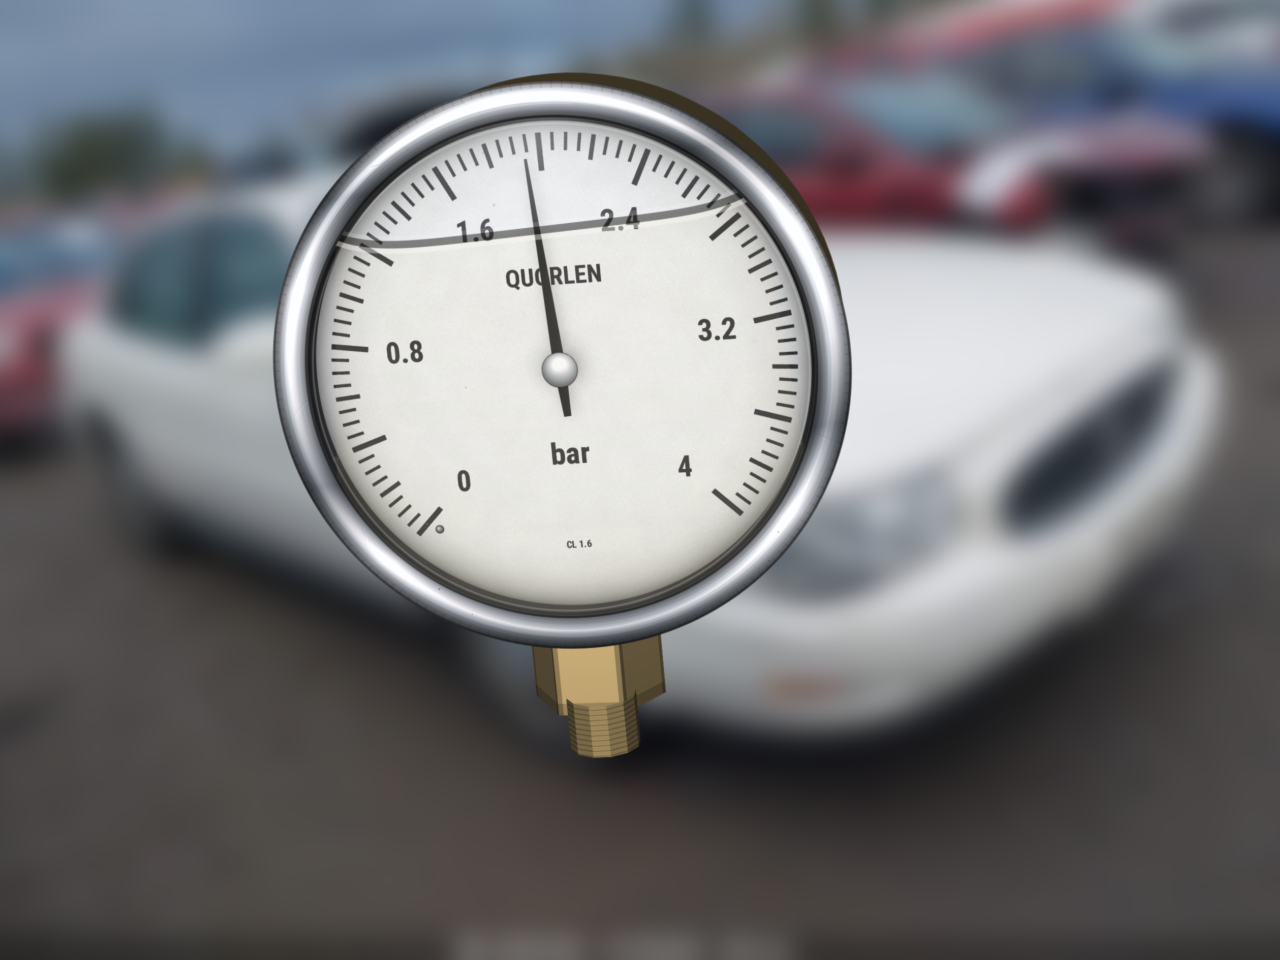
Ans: bar 1.95
